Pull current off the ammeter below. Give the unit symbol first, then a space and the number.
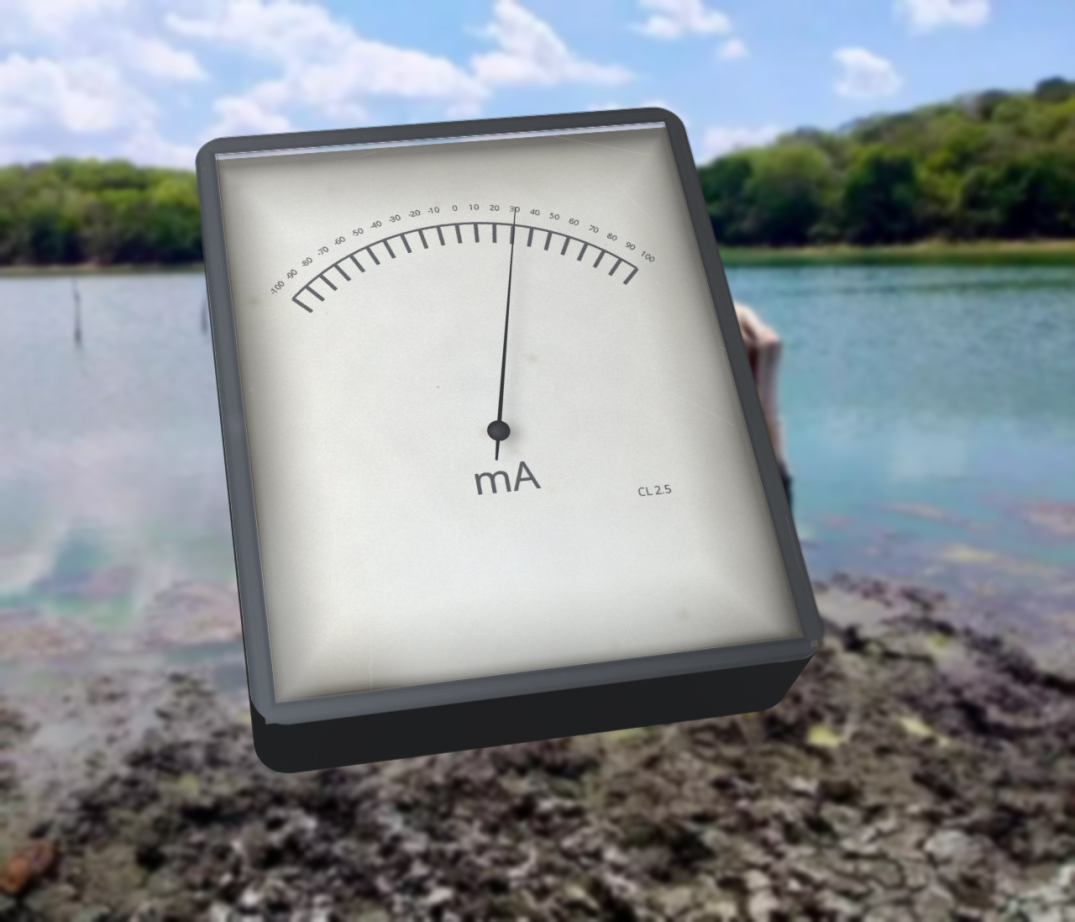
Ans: mA 30
